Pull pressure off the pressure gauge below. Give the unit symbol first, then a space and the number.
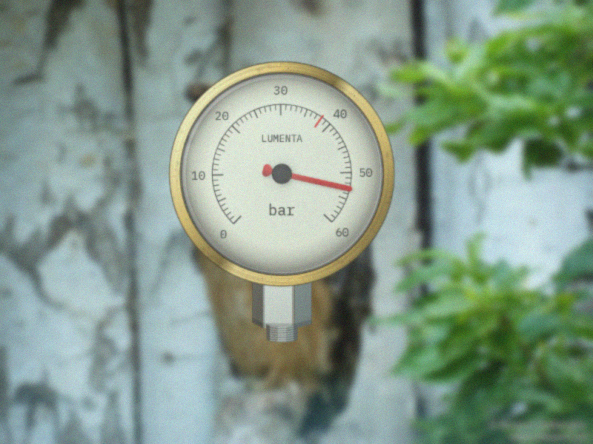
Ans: bar 53
